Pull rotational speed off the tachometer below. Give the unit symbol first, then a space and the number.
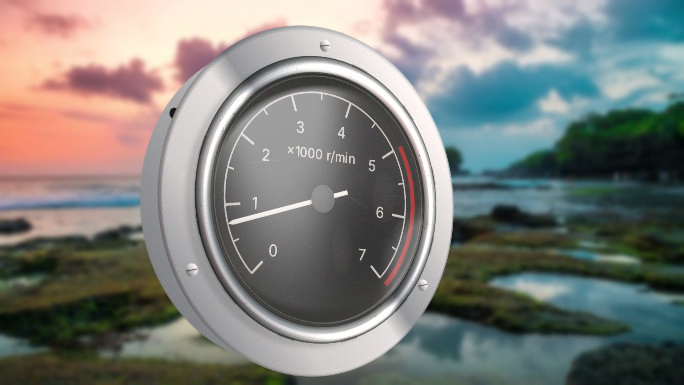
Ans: rpm 750
